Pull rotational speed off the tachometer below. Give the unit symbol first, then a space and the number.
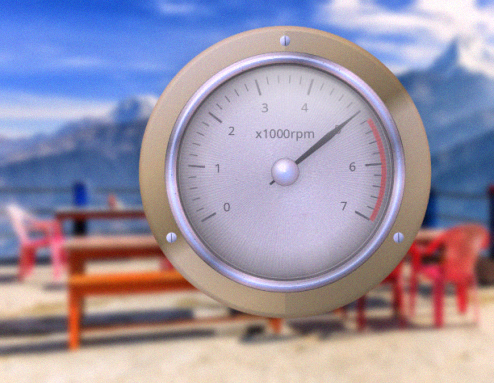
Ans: rpm 5000
